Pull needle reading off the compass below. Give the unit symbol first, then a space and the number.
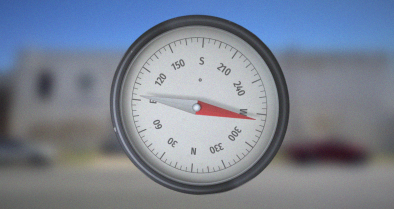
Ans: ° 275
